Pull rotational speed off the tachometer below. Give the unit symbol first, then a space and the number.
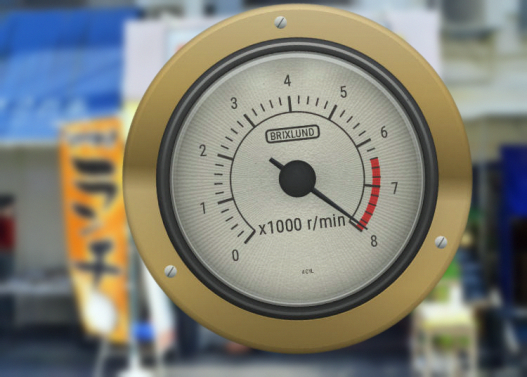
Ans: rpm 7900
